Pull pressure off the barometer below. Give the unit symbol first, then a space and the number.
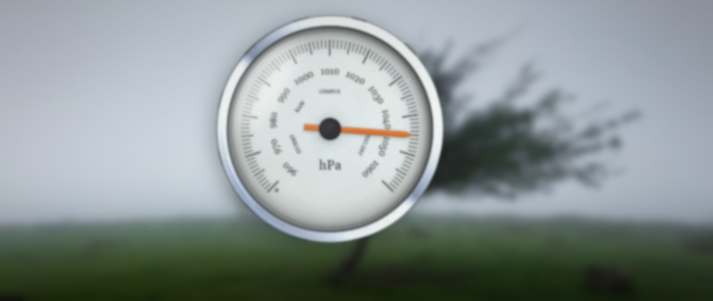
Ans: hPa 1045
